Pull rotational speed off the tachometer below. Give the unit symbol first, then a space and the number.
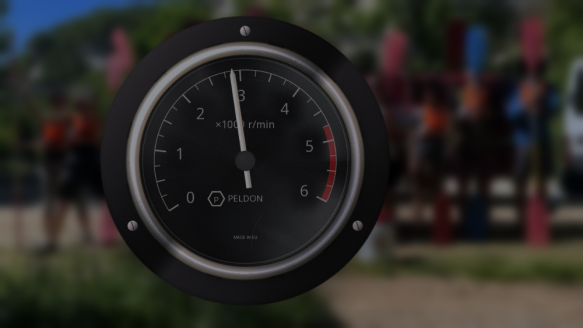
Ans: rpm 2875
